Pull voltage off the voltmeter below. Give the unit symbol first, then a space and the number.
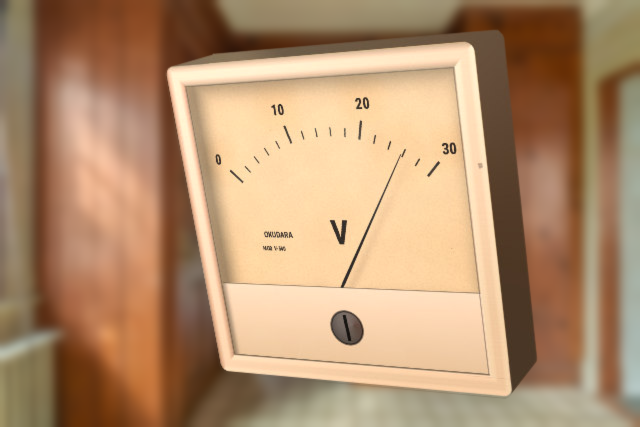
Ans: V 26
